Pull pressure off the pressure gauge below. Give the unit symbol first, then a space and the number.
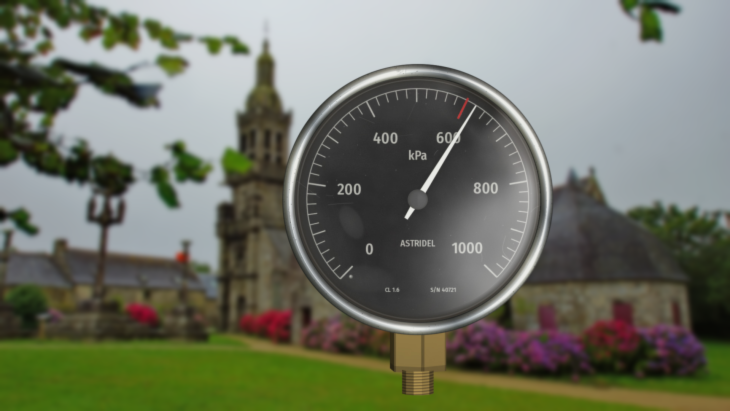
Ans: kPa 620
